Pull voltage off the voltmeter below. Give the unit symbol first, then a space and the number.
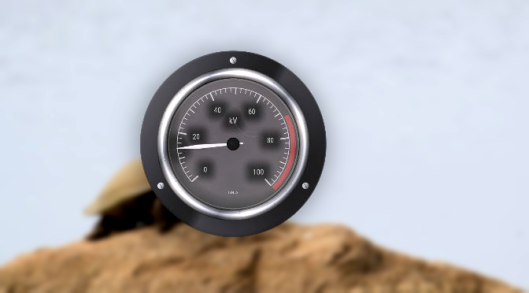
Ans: kV 14
